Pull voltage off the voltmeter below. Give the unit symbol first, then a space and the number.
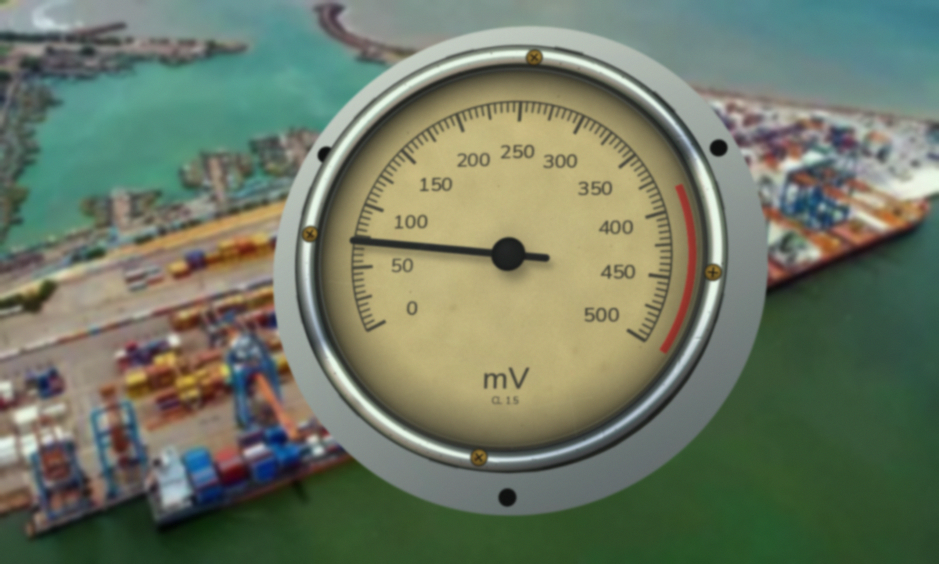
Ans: mV 70
